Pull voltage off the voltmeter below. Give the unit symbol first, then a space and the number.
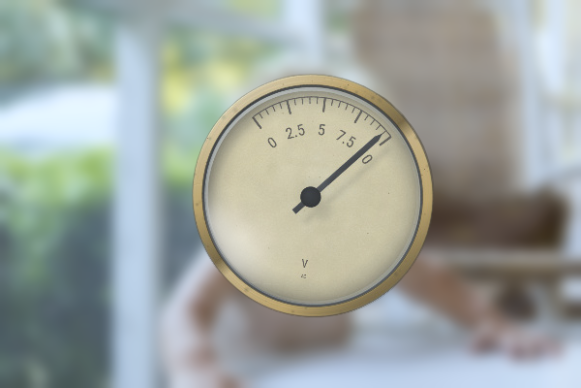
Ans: V 9.5
